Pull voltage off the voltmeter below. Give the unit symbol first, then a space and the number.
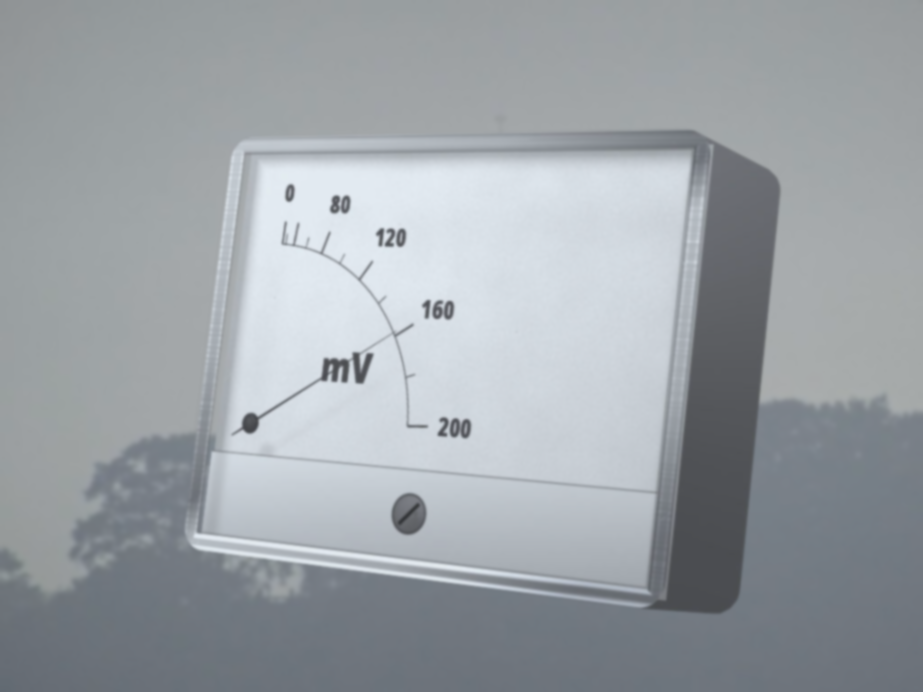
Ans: mV 160
